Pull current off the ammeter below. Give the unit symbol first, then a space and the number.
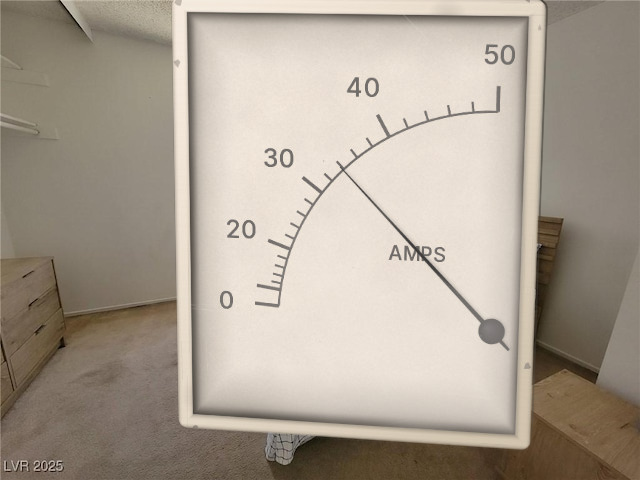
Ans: A 34
